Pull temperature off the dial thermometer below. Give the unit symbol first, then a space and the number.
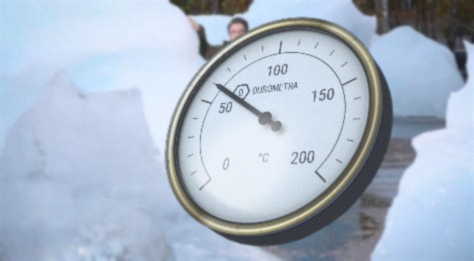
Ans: °C 60
